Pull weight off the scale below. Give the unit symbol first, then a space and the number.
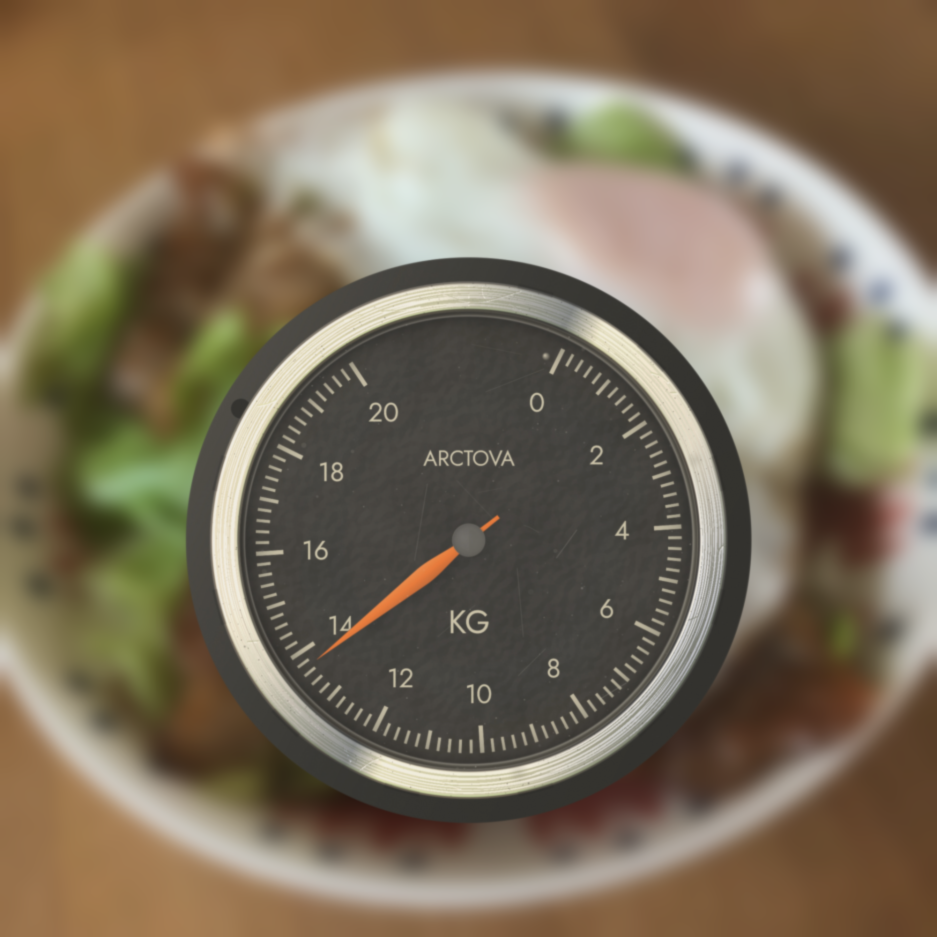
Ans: kg 13.7
